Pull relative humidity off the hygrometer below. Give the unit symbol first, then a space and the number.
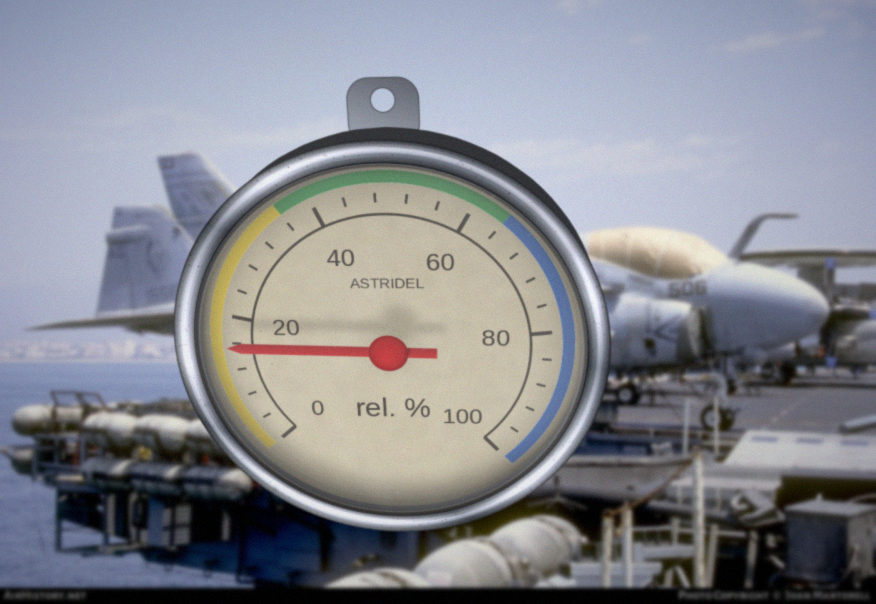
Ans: % 16
